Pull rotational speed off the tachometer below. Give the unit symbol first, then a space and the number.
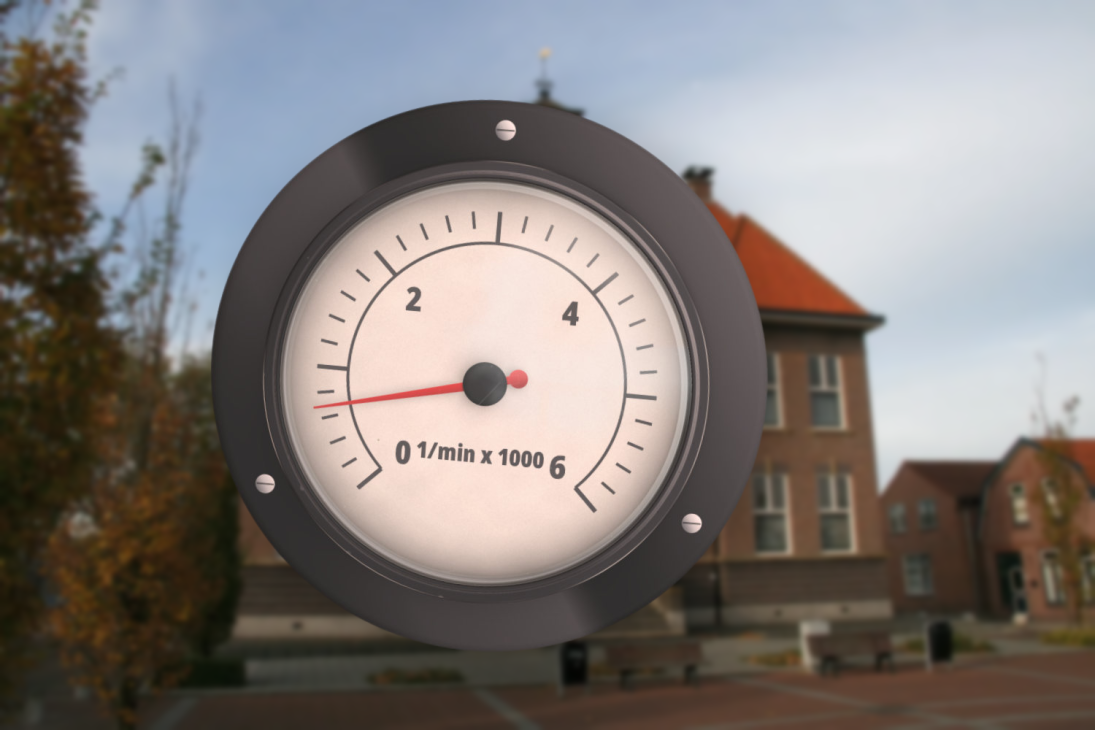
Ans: rpm 700
